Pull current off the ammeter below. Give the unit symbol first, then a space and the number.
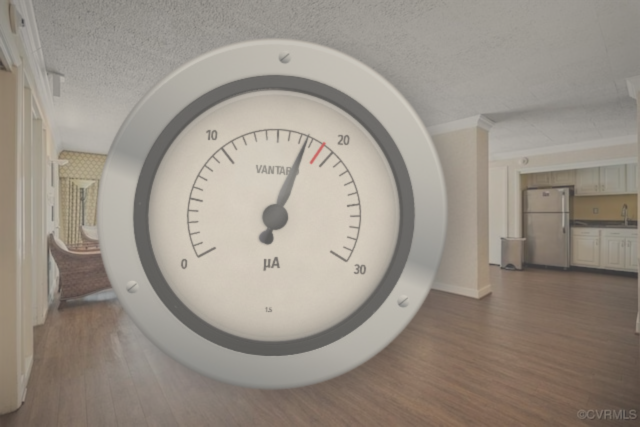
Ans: µA 17.5
